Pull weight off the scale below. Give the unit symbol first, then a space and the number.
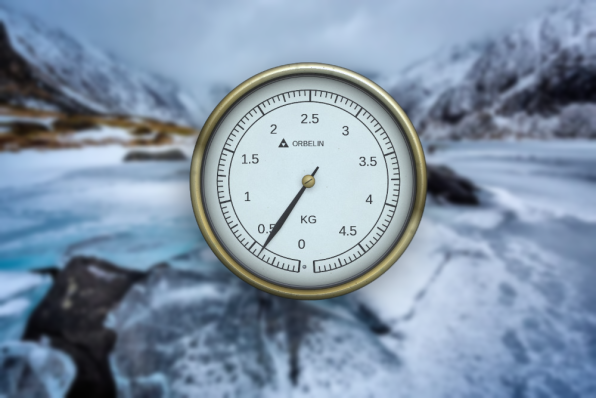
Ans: kg 0.4
